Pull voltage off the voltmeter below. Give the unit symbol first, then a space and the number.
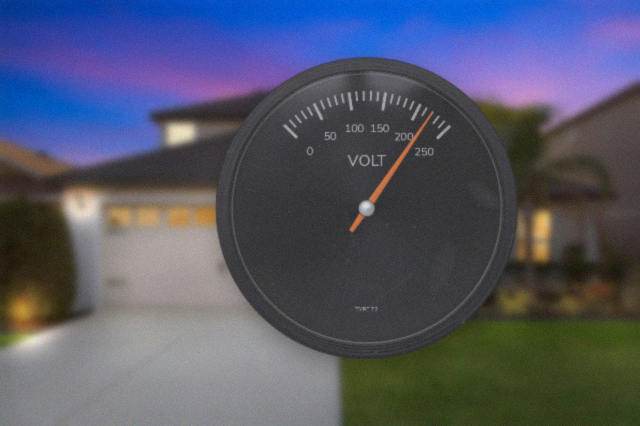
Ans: V 220
